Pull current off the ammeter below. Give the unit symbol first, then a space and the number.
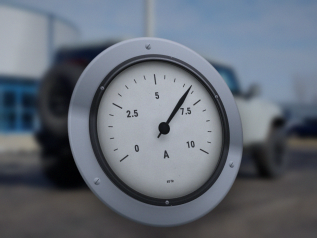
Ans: A 6.75
